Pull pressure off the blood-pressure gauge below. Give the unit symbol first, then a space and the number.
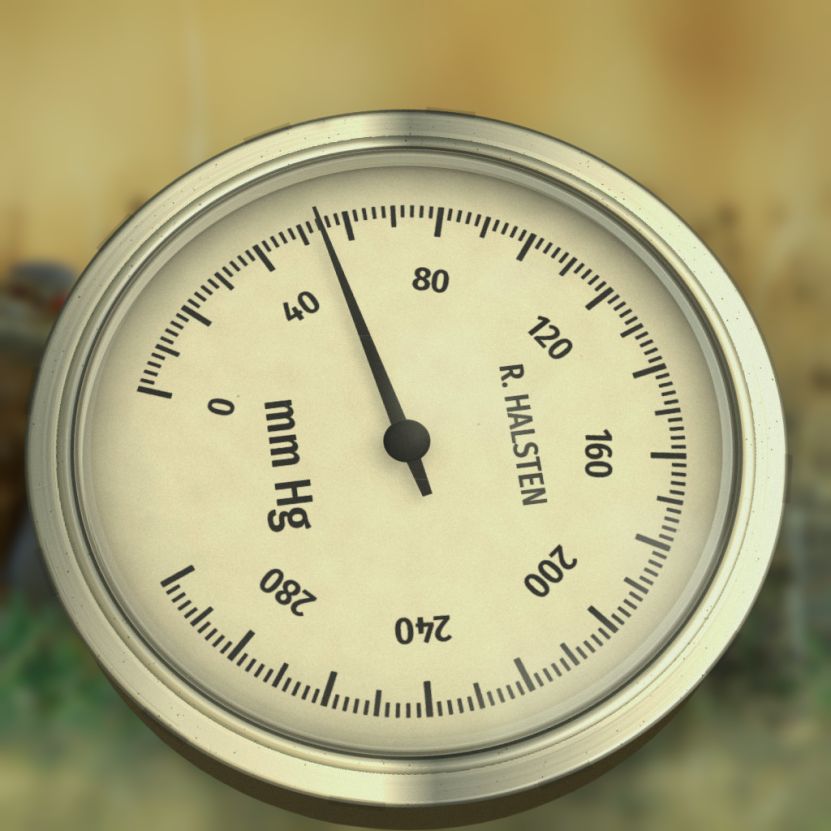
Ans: mmHg 54
